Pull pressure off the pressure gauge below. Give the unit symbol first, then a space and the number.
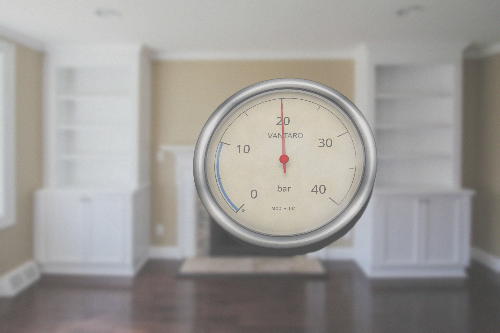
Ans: bar 20
